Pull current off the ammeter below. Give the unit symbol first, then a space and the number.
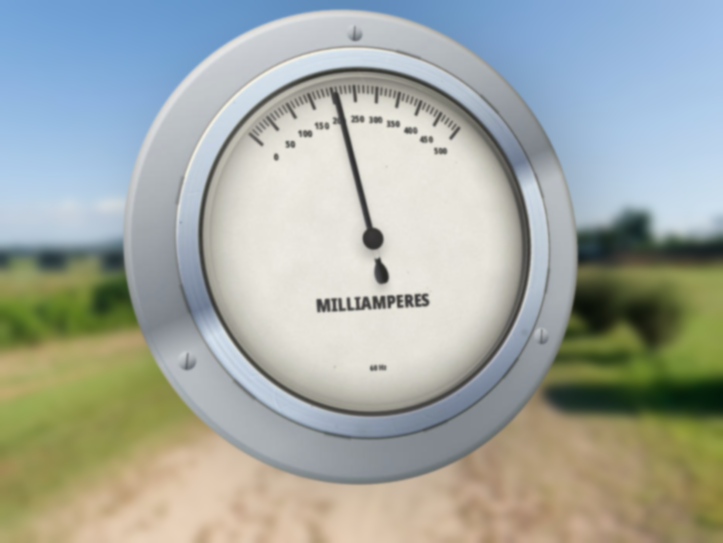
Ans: mA 200
